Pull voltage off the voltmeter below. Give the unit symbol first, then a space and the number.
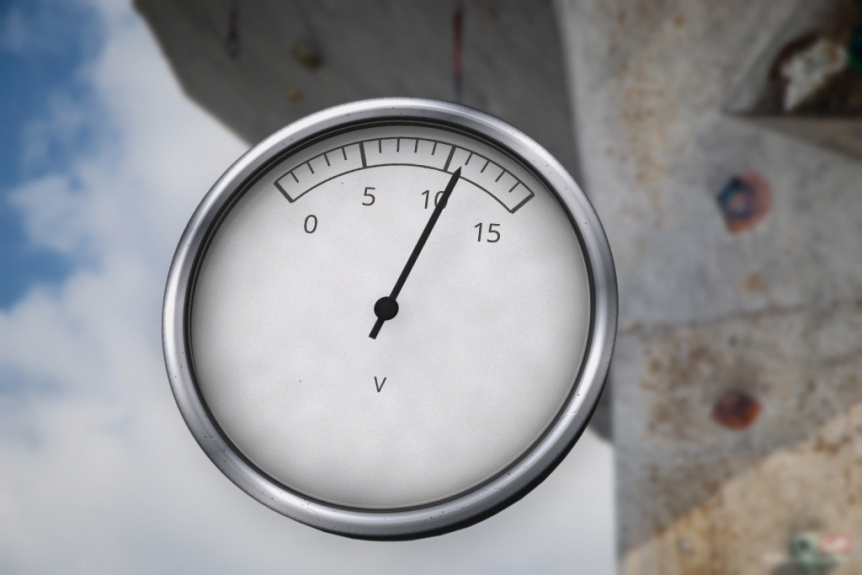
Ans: V 11
